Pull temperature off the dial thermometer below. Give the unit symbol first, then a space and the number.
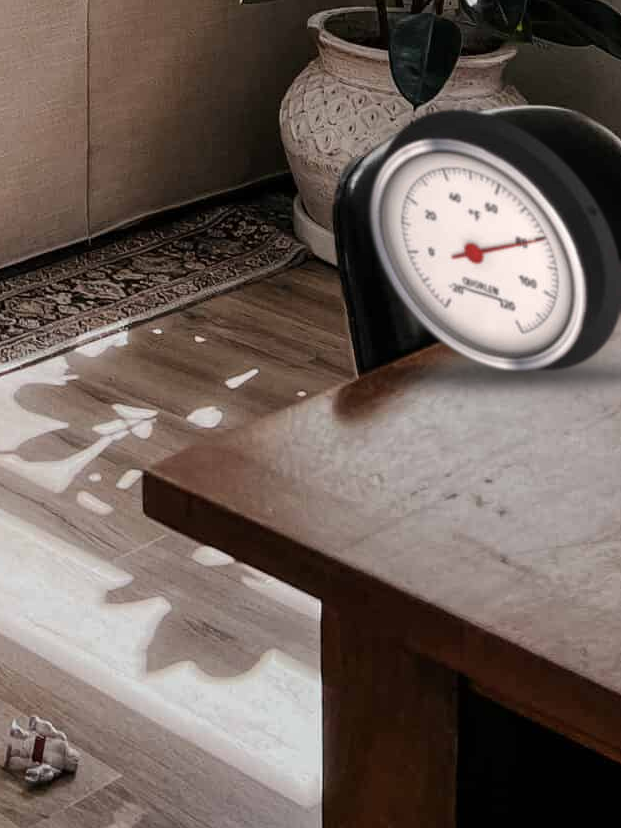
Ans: °F 80
